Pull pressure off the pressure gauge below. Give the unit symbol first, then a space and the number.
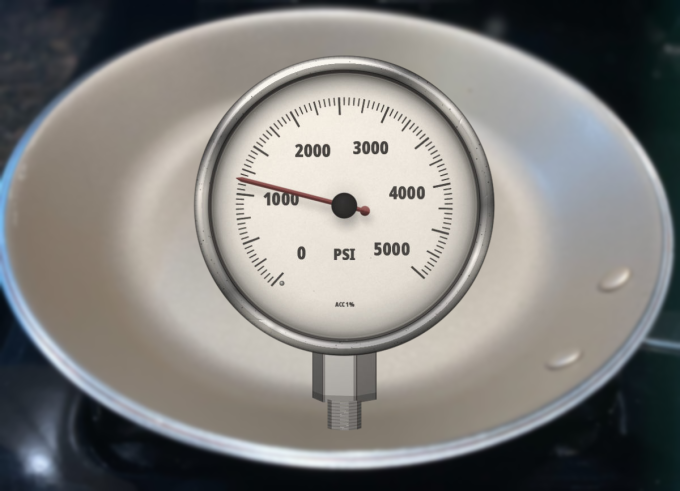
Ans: psi 1150
